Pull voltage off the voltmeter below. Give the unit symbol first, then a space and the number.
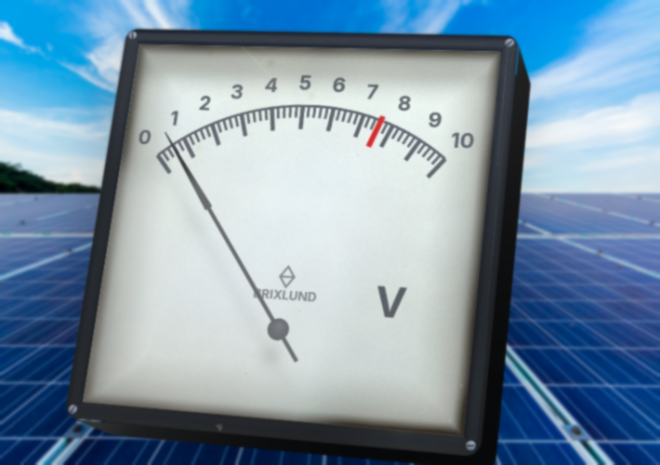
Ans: V 0.6
